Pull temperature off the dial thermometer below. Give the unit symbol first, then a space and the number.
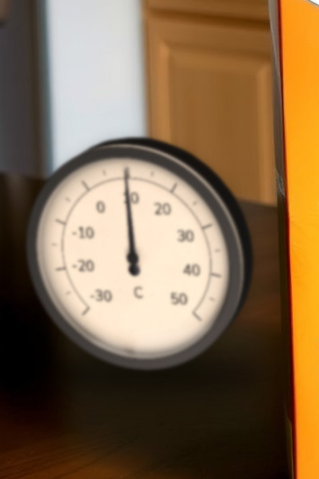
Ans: °C 10
